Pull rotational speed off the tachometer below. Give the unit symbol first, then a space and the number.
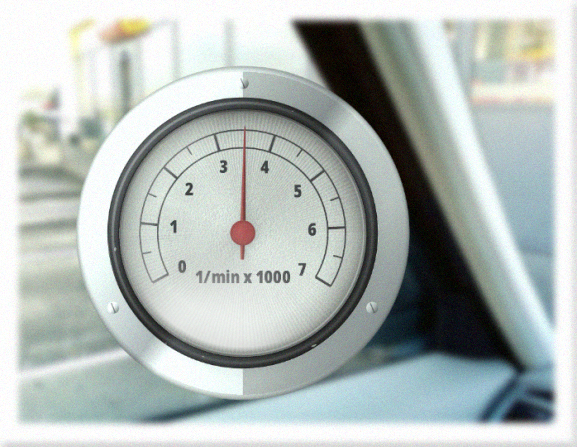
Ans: rpm 3500
